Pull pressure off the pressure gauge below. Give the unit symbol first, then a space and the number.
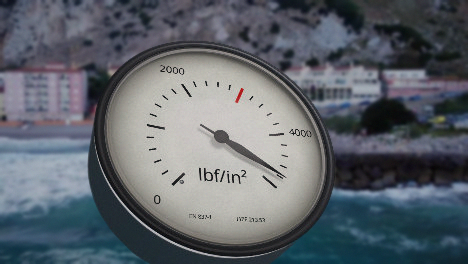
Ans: psi 4800
